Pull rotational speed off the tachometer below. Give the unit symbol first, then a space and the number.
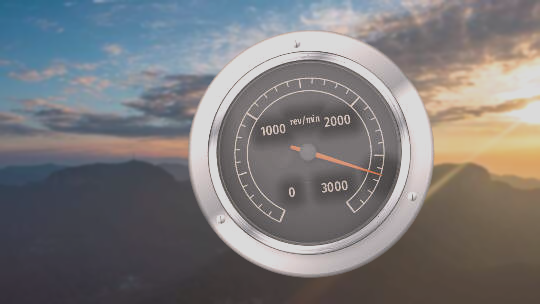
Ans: rpm 2650
